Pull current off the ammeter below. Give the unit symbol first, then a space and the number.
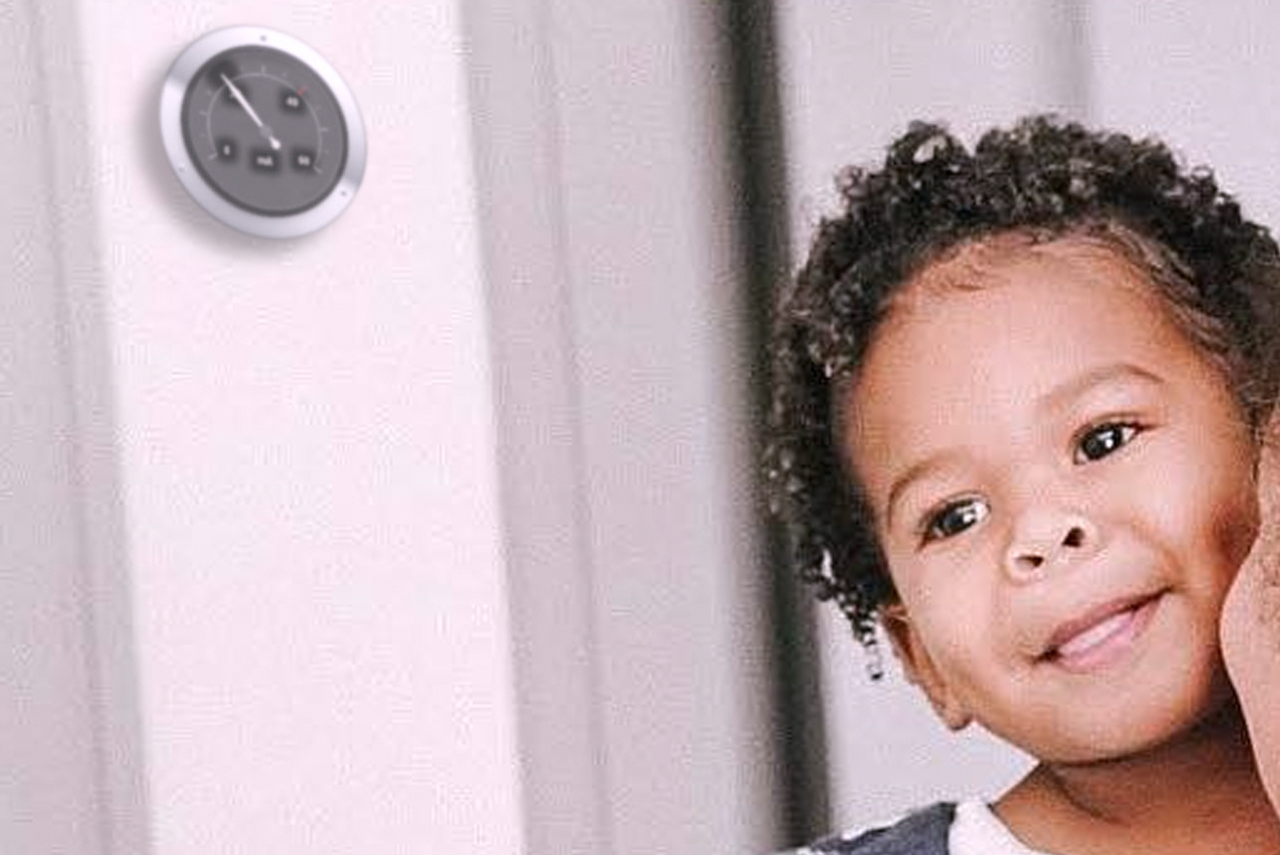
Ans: mA 20
